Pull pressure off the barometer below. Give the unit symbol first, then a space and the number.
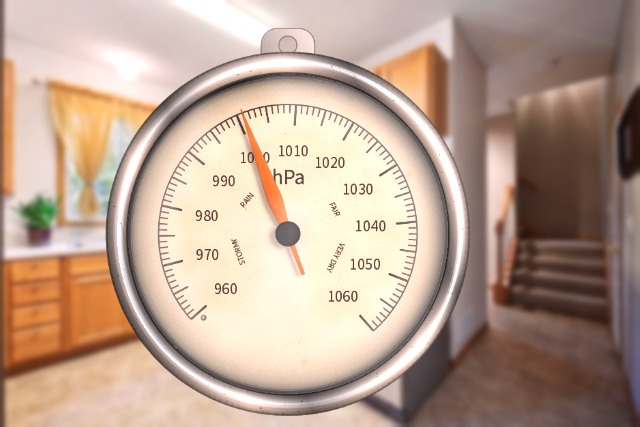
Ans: hPa 1001
